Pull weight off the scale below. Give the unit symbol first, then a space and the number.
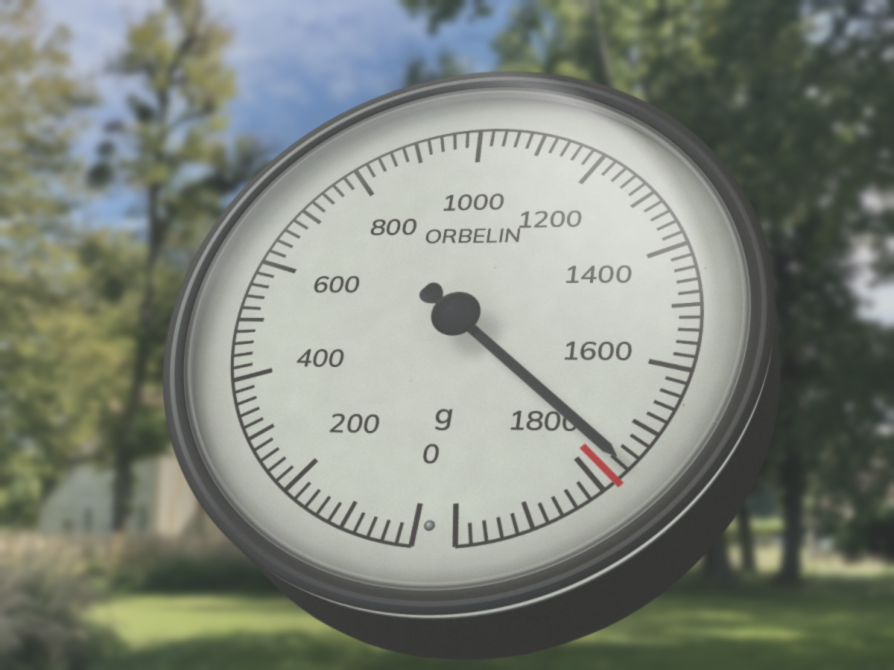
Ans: g 1760
